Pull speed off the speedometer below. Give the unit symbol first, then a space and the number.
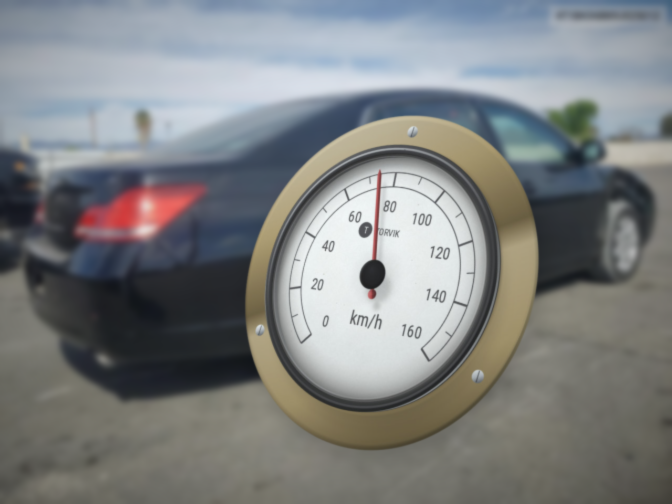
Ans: km/h 75
